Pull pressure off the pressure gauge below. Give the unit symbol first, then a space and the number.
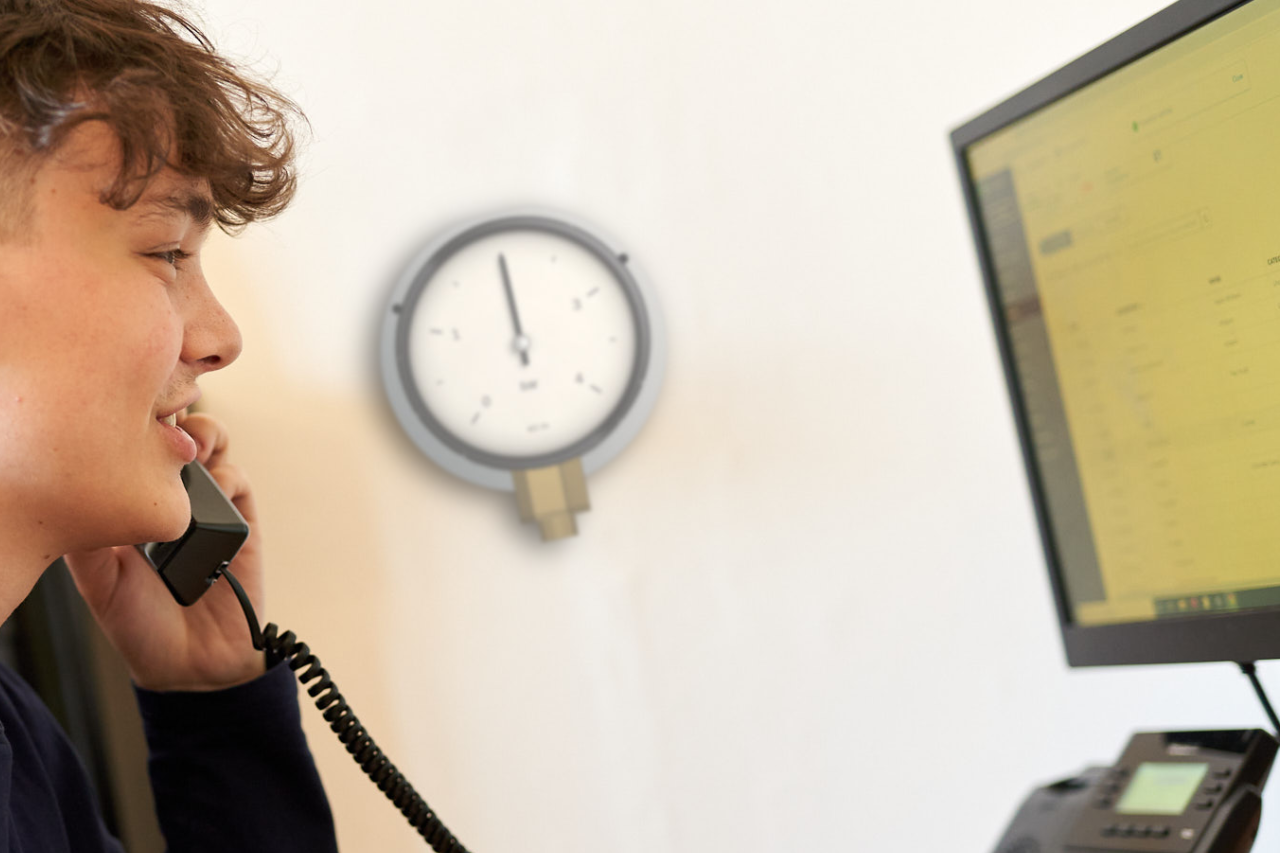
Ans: bar 2
